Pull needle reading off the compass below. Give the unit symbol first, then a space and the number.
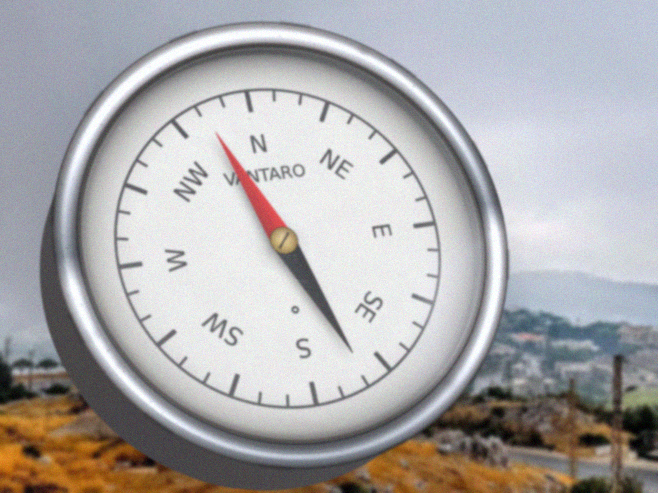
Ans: ° 340
